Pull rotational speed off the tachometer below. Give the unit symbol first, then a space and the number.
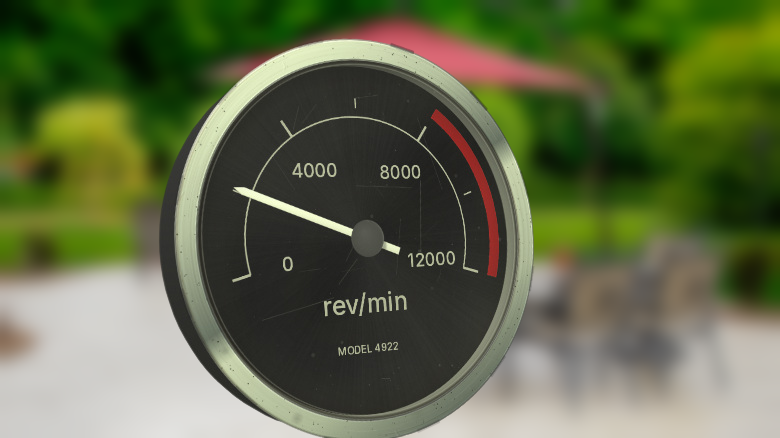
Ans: rpm 2000
